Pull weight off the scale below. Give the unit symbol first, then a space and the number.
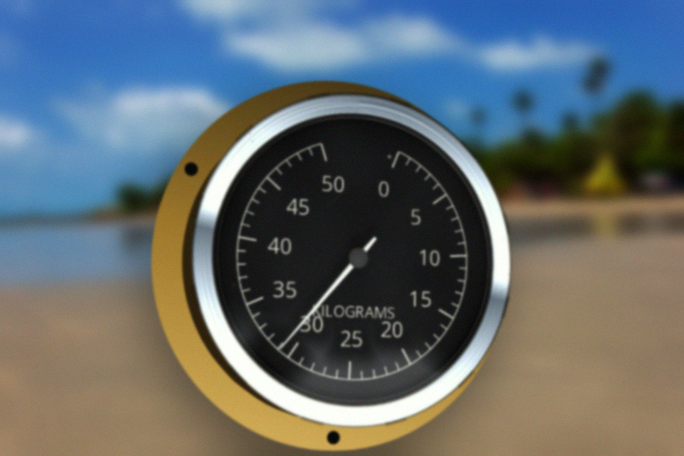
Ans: kg 31
